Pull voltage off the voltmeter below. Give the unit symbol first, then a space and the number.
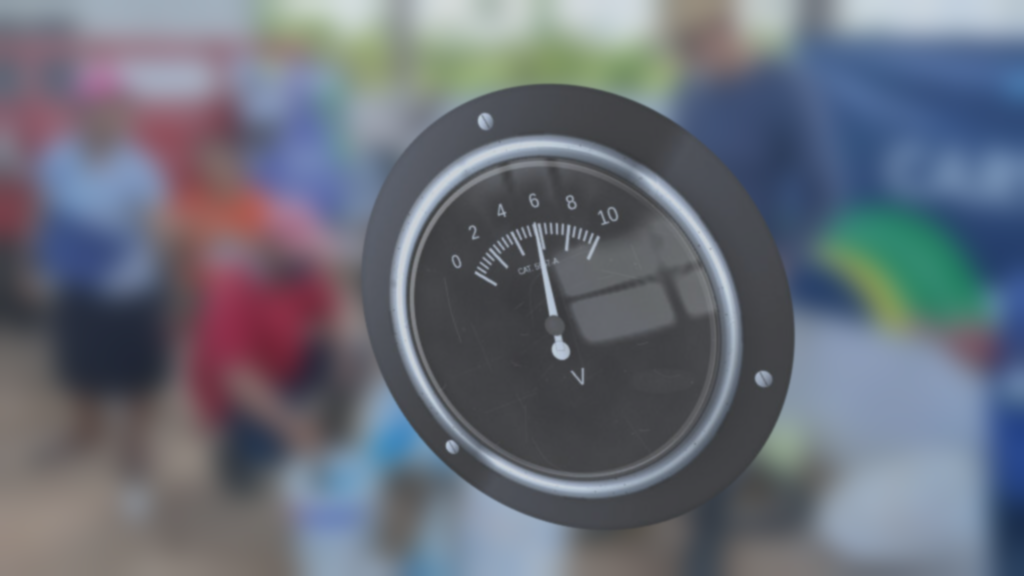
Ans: V 6
